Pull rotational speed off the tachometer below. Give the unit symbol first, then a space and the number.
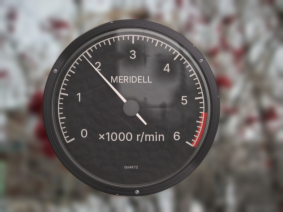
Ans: rpm 1900
